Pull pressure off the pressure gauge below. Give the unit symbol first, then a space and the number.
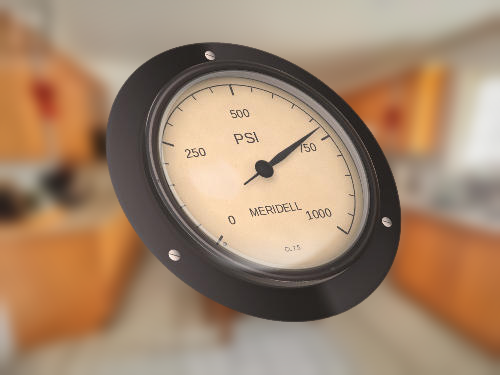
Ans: psi 725
